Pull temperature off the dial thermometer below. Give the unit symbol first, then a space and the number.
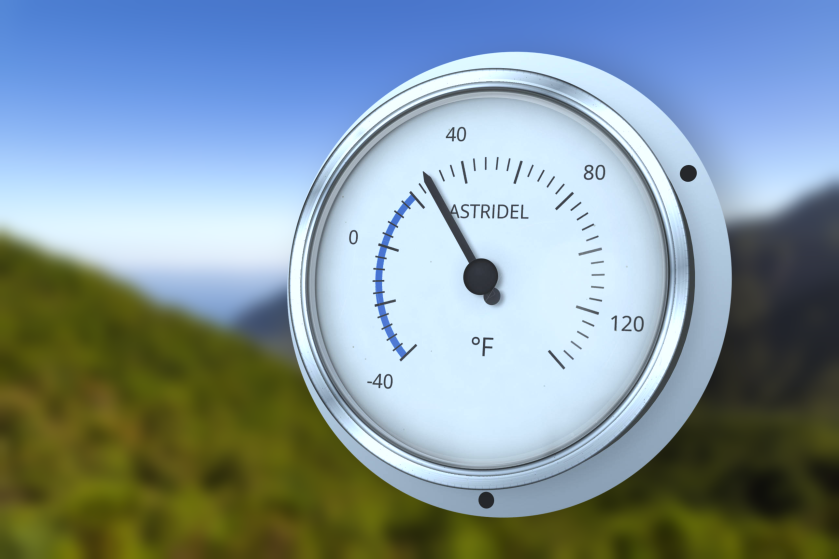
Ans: °F 28
